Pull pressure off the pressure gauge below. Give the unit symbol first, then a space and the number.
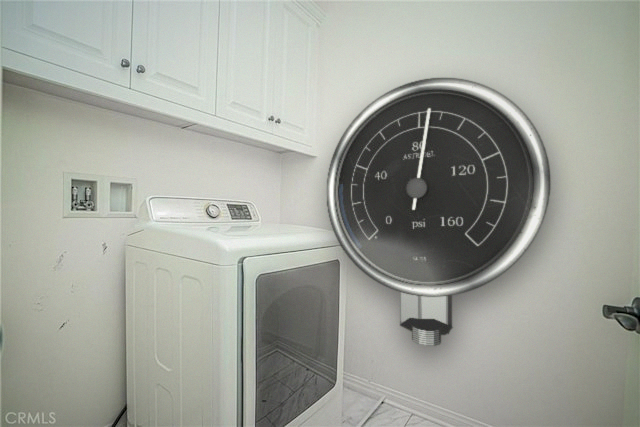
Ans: psi 85
